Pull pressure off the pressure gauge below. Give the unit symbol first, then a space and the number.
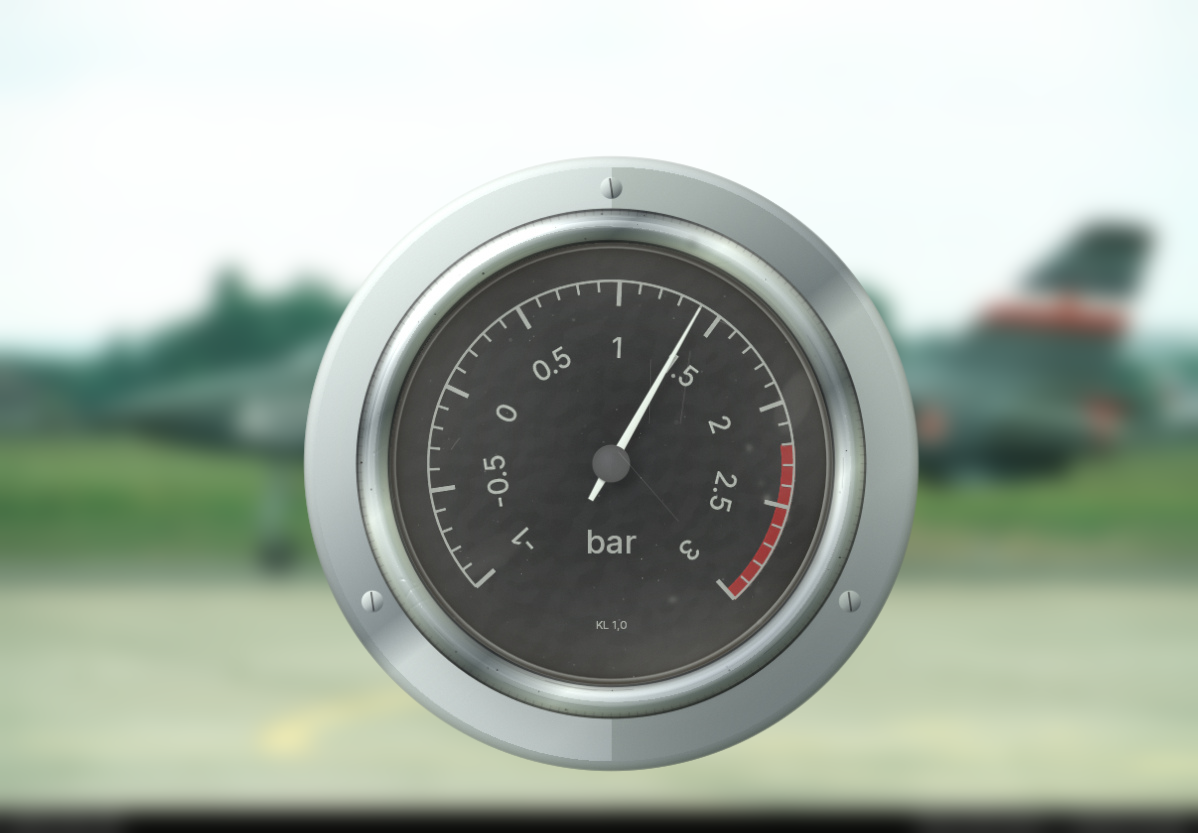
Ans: bar 1.4
